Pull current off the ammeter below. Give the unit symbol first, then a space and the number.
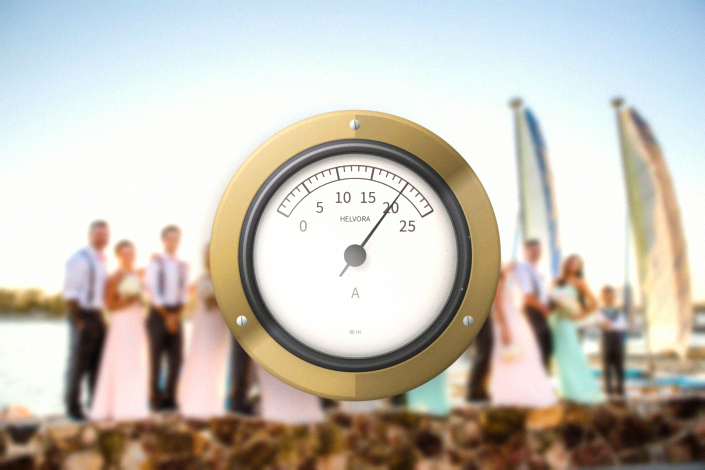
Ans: A 20
